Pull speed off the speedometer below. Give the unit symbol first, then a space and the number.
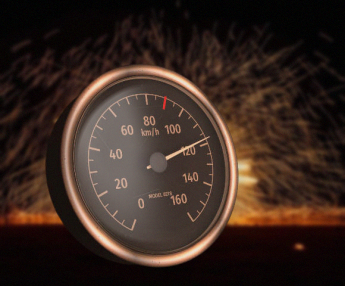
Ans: km/h 117.5
